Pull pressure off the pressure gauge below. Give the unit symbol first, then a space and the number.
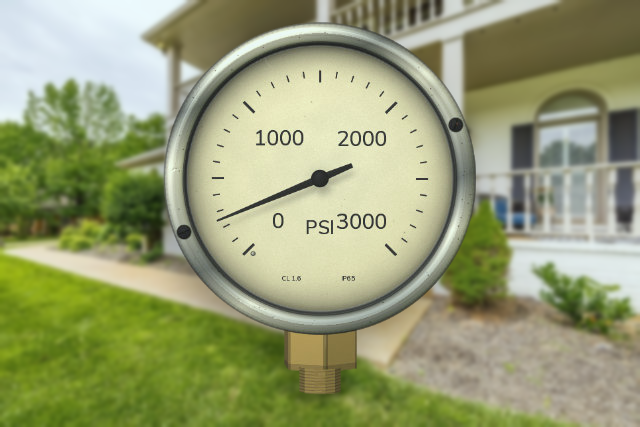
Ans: psi 250
